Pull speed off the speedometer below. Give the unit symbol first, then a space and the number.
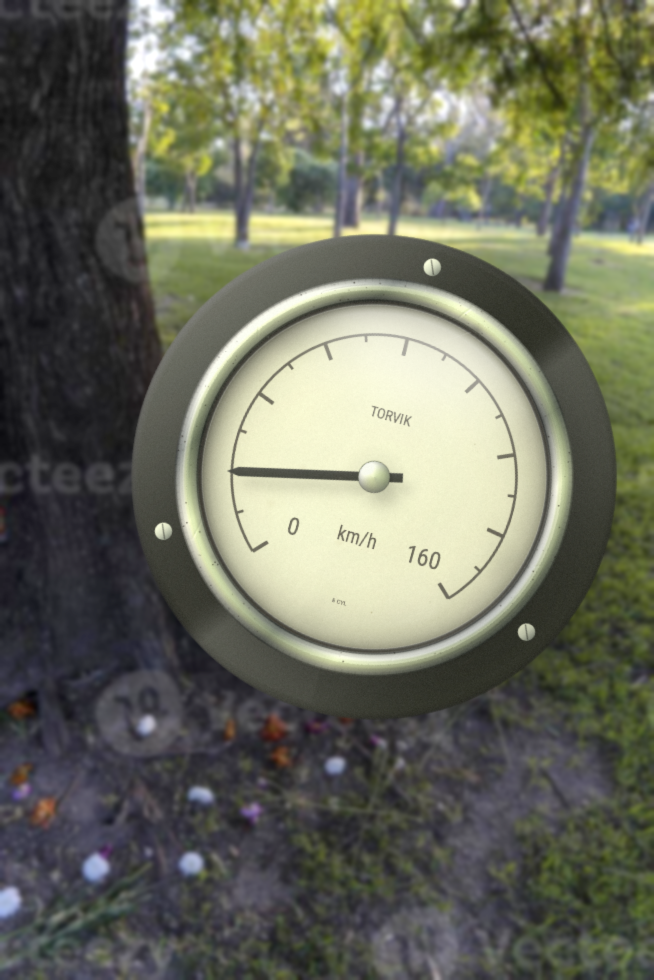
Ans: km/h 20
